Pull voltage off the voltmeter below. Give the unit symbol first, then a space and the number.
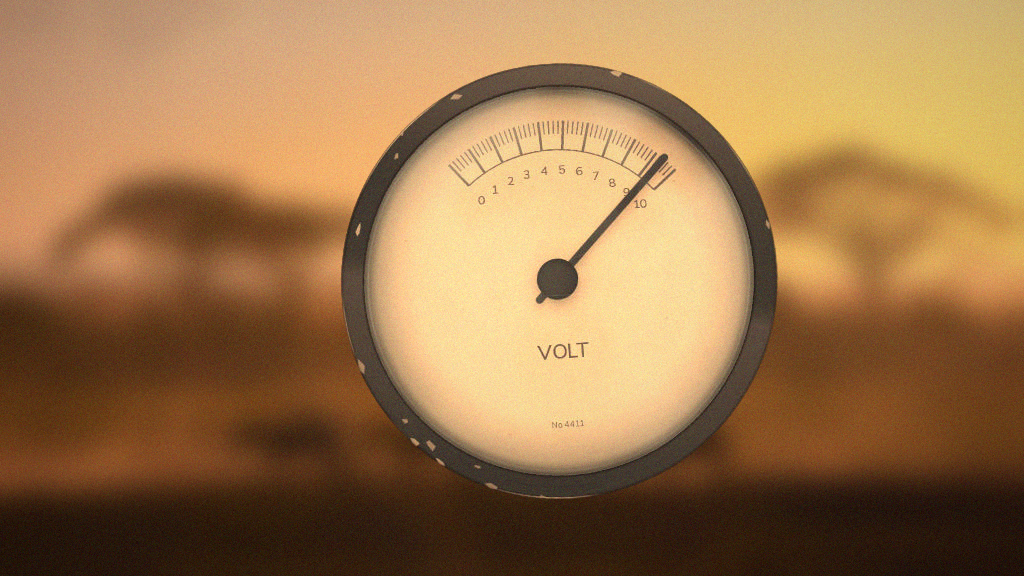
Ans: V 9.4
